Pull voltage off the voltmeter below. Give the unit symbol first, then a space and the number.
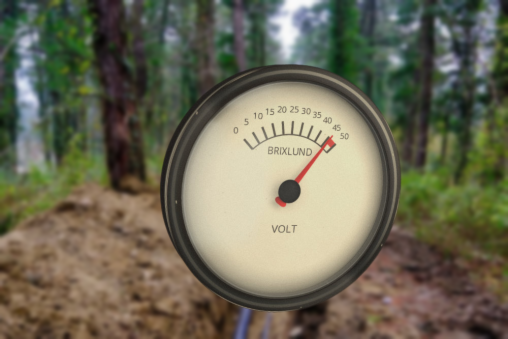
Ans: V 45
